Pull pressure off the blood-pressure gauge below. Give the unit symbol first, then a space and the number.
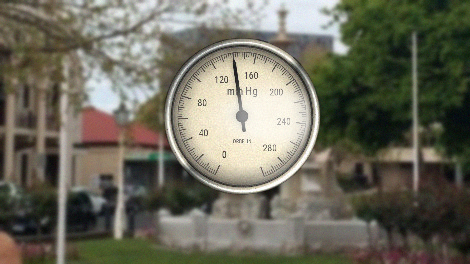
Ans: mmHg 140
